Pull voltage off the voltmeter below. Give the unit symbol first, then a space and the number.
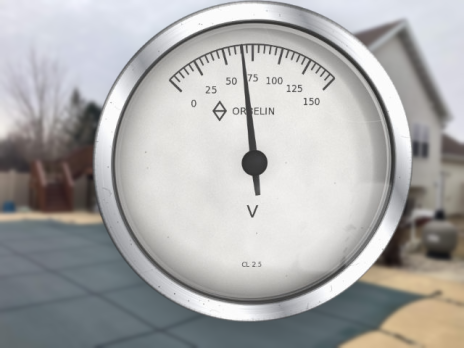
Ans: V 65
